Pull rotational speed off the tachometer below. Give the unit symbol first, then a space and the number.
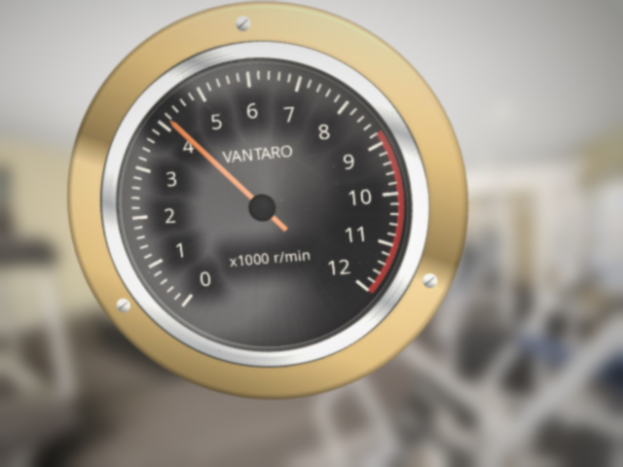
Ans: rpm 4200
